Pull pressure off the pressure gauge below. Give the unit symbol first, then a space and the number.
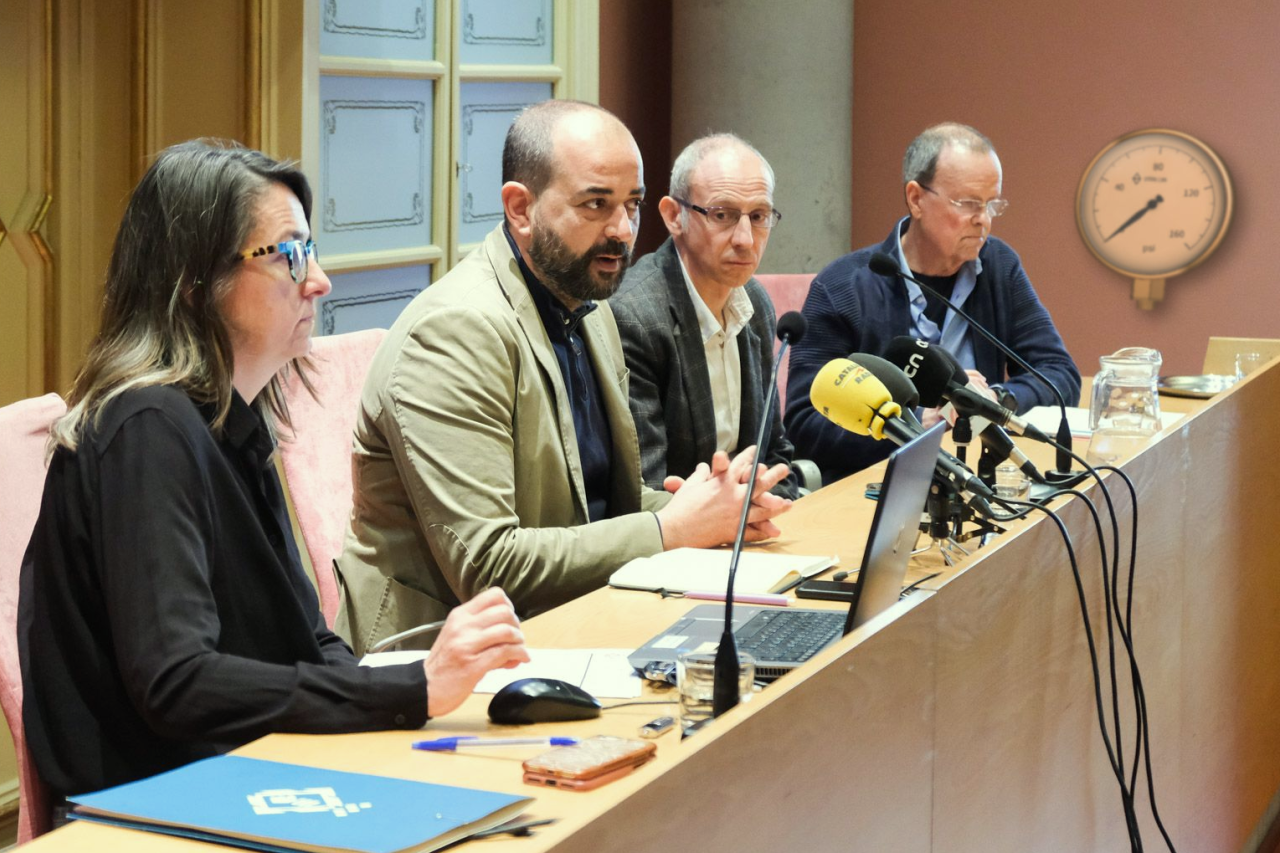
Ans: psi 0
